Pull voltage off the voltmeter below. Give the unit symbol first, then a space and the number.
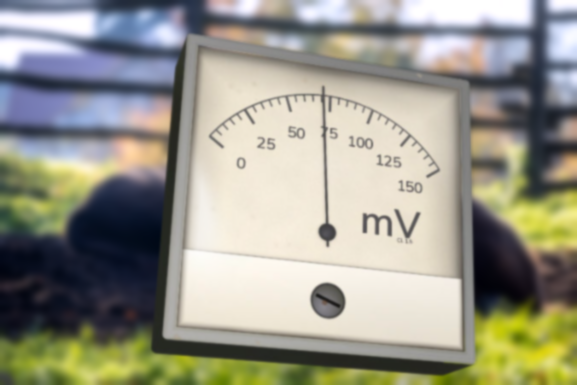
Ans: mV 70
